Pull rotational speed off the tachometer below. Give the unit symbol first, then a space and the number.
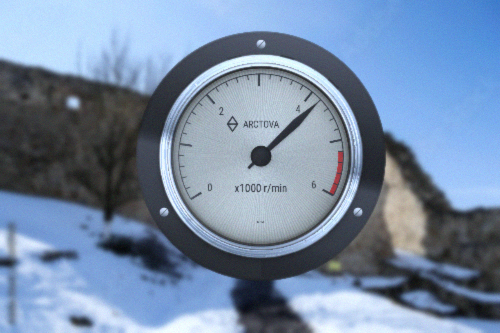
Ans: rpm 4200
